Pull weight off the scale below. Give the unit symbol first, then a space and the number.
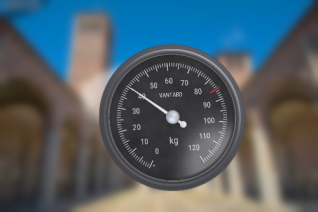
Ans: kg 40
